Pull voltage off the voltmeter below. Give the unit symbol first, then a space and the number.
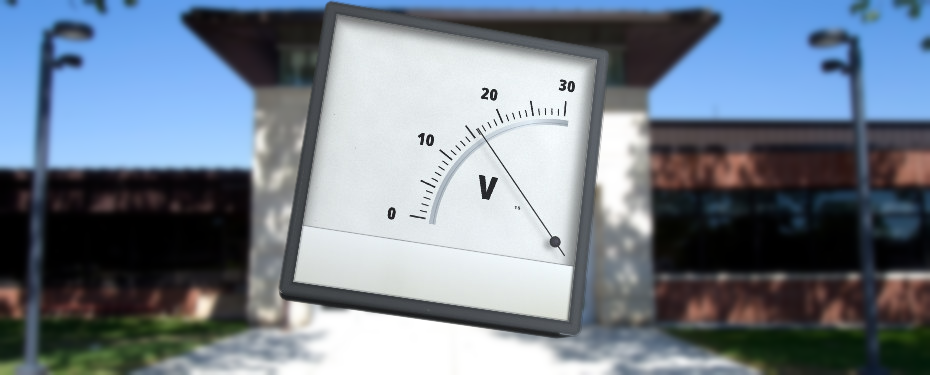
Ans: V 16
